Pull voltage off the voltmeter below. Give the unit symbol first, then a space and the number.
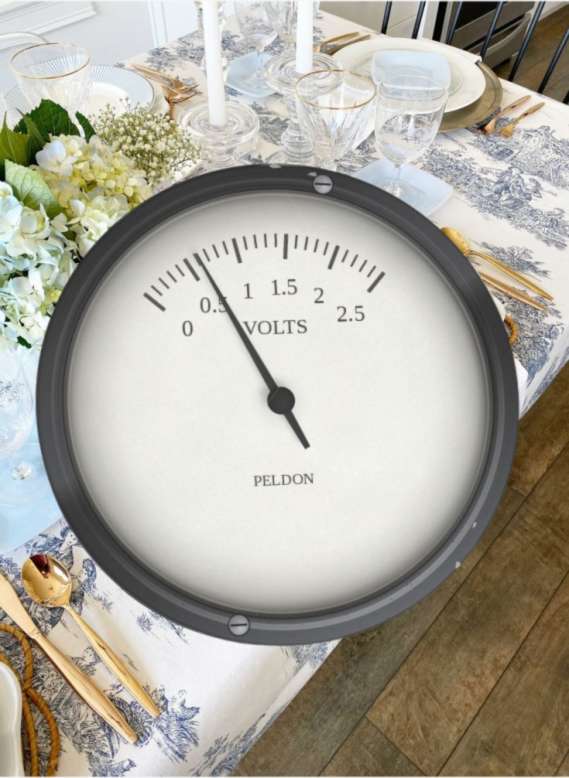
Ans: V 0.6
